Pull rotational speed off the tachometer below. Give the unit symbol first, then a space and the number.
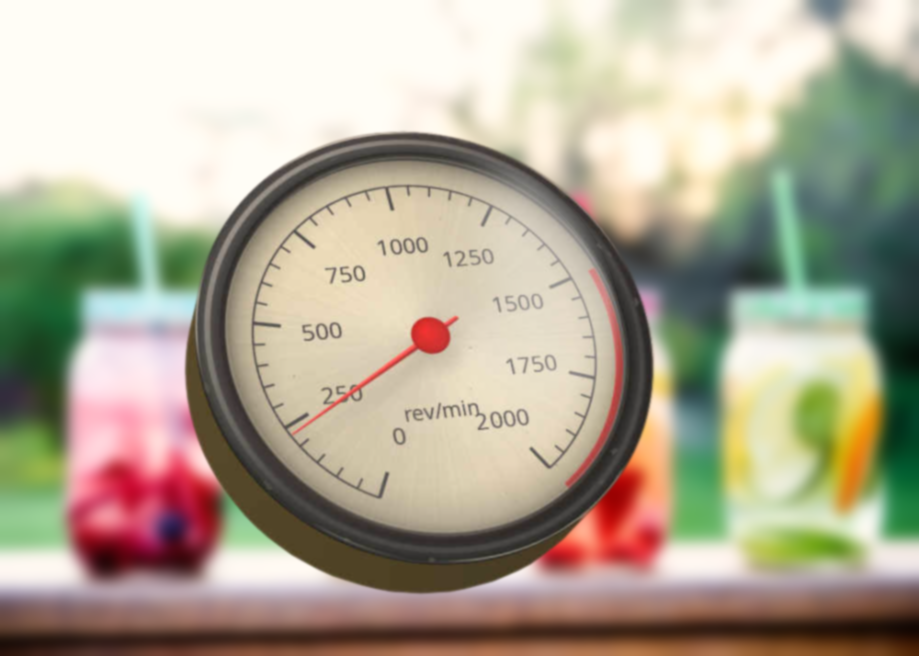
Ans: rpm 225
